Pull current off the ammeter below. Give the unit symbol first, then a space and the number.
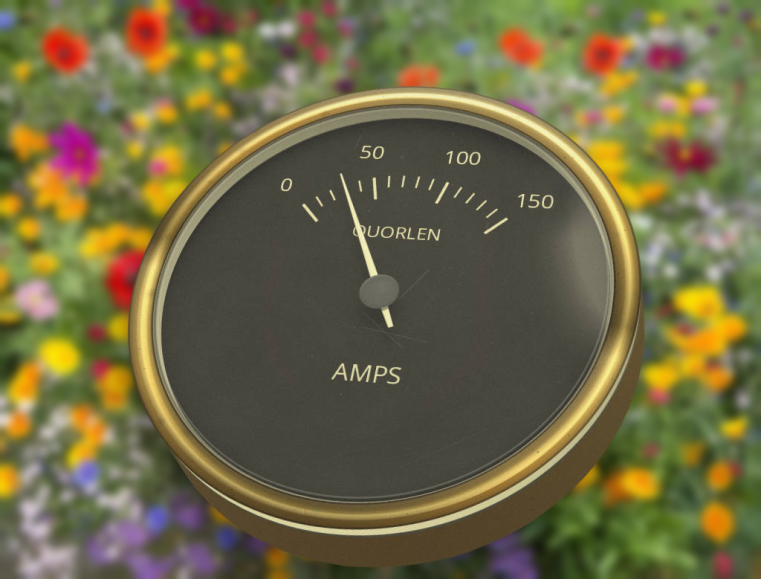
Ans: A 30
